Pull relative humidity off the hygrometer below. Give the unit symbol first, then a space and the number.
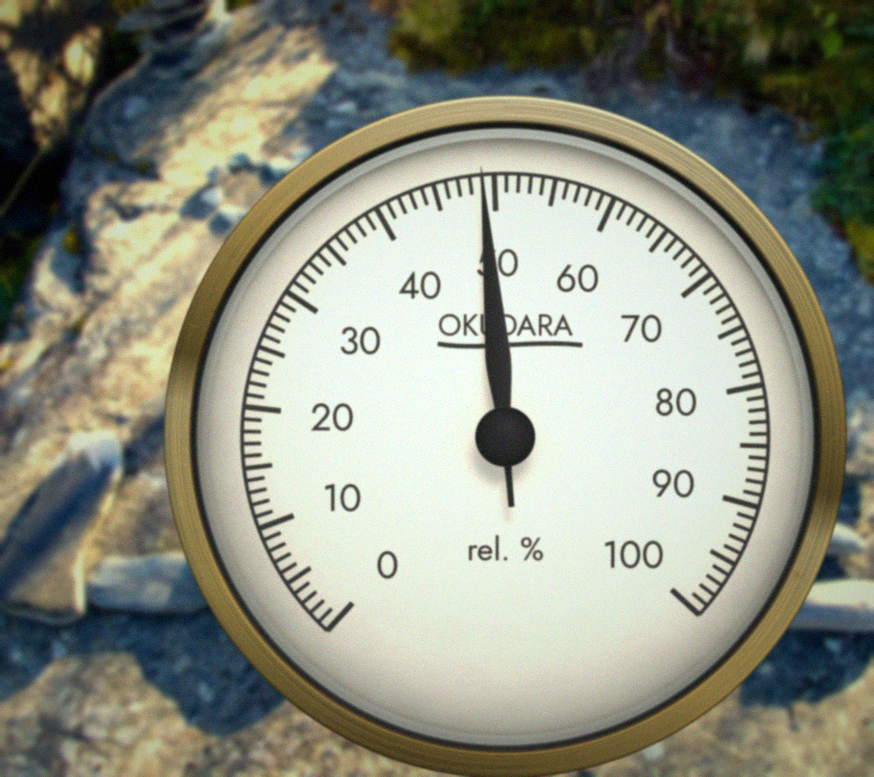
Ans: % 49
